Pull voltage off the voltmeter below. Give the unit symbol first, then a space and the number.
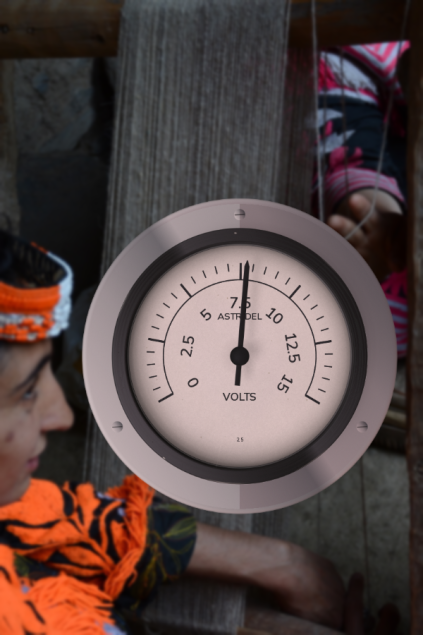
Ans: V 7.75
